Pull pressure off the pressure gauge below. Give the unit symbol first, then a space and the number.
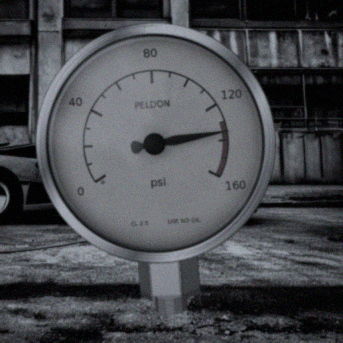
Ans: psi 135
